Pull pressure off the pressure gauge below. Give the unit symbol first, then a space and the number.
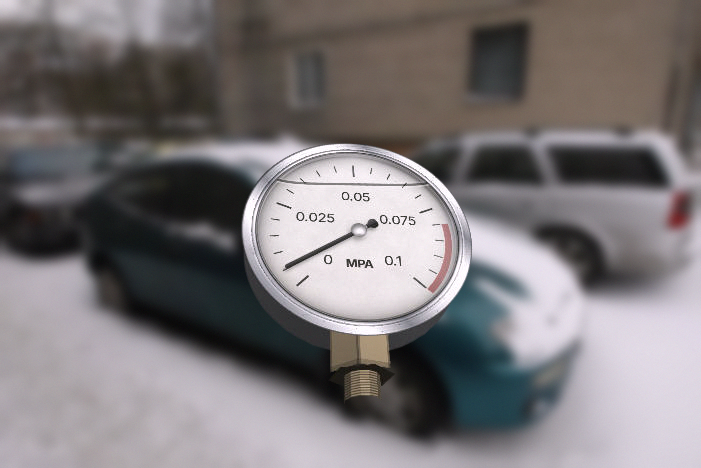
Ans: MPa 0.005
